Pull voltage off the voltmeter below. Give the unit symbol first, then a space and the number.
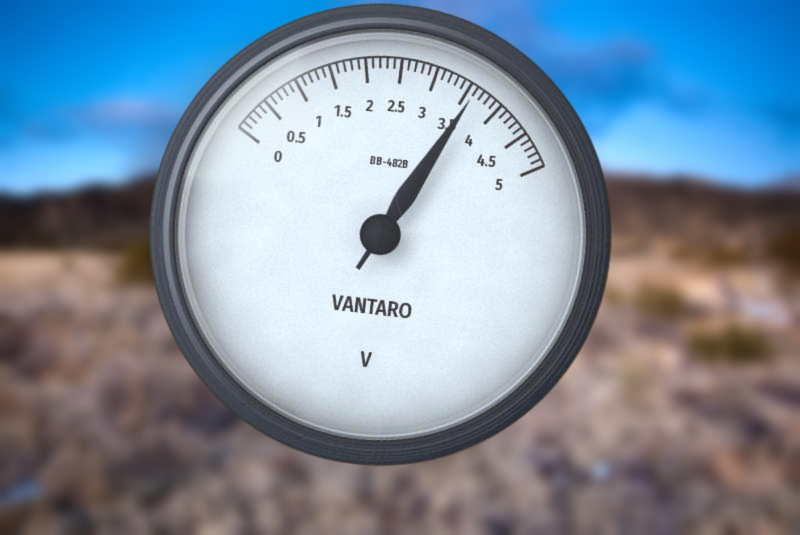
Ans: V 3.6
